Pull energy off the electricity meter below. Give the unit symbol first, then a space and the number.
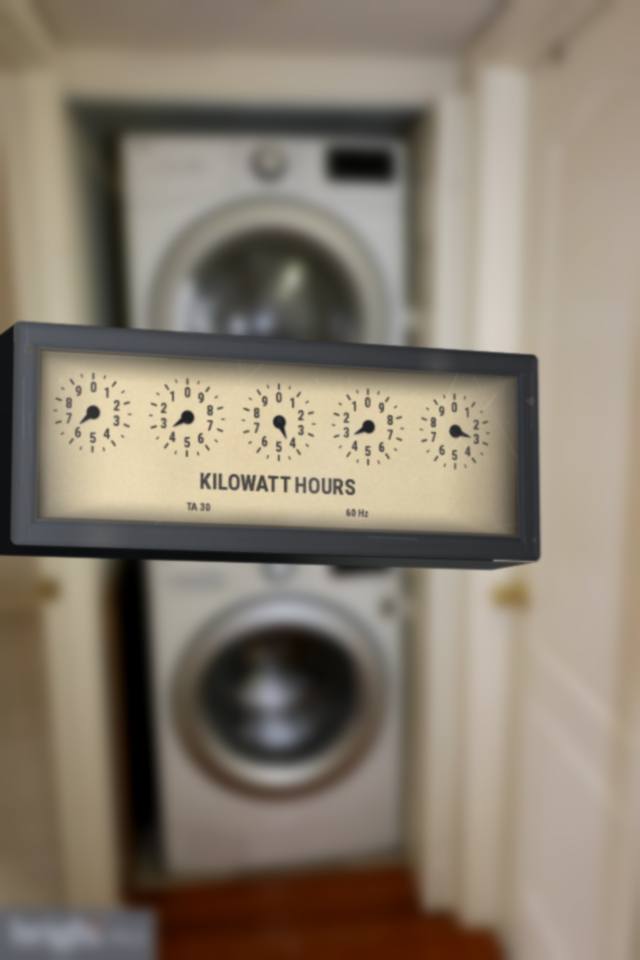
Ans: kWh 63433
